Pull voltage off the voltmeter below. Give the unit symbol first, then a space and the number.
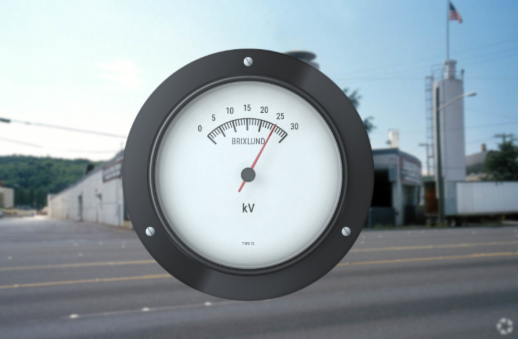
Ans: kV 25
